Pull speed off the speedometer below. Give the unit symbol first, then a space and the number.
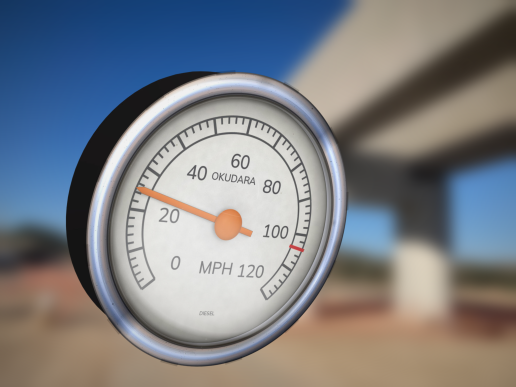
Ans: mph 25
